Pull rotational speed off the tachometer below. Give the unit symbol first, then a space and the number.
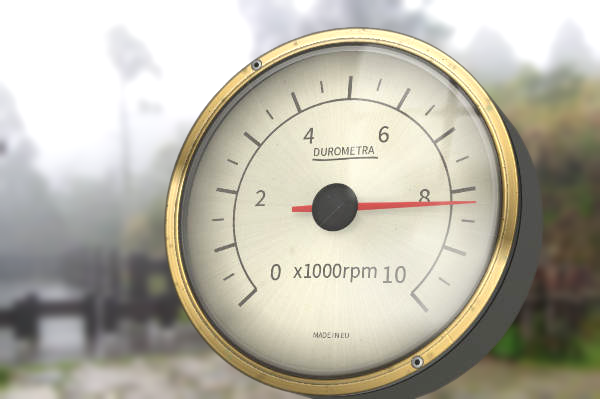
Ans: rpm 8250
